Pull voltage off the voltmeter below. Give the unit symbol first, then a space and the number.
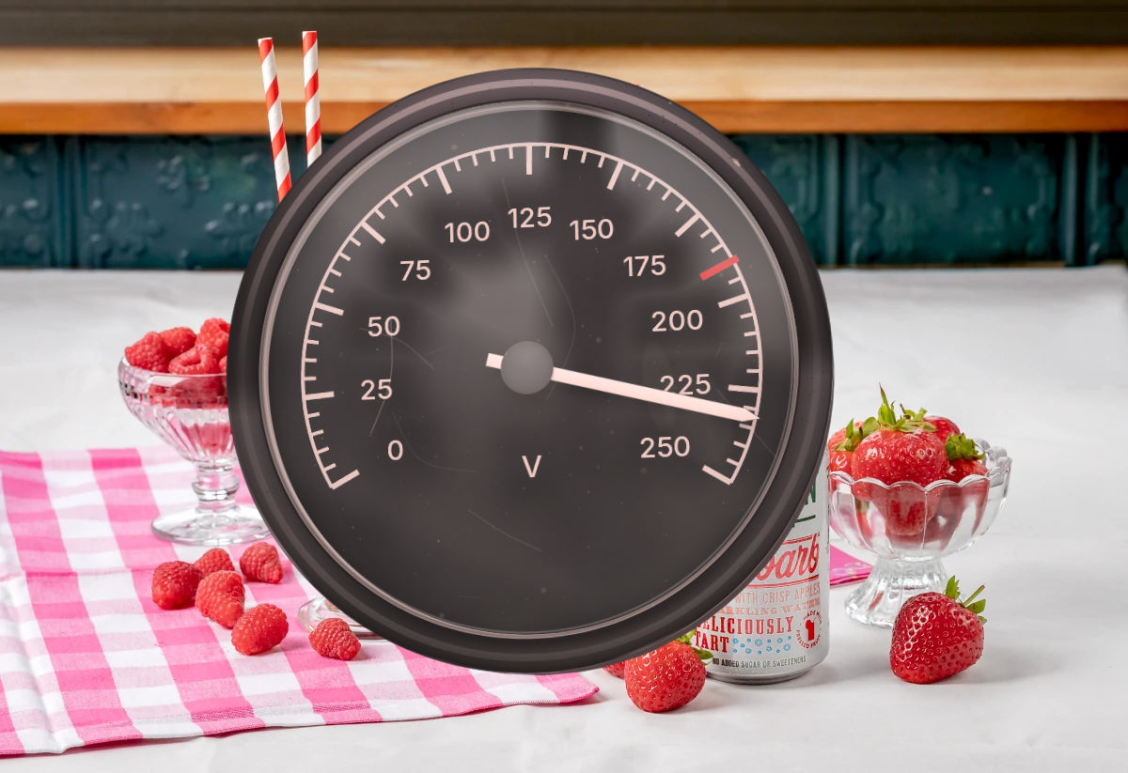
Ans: V 232.5
